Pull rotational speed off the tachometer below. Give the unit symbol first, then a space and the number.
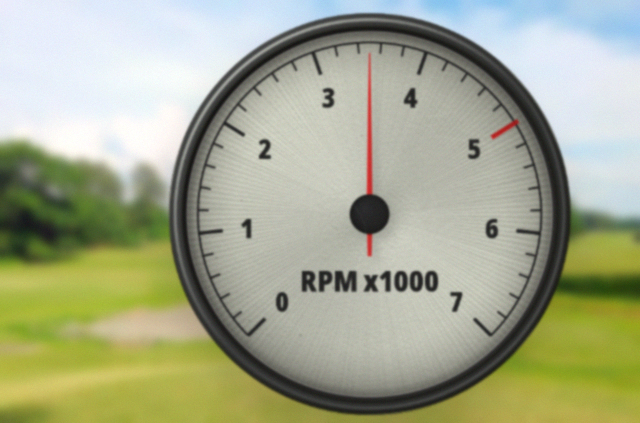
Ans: rpm 3500
